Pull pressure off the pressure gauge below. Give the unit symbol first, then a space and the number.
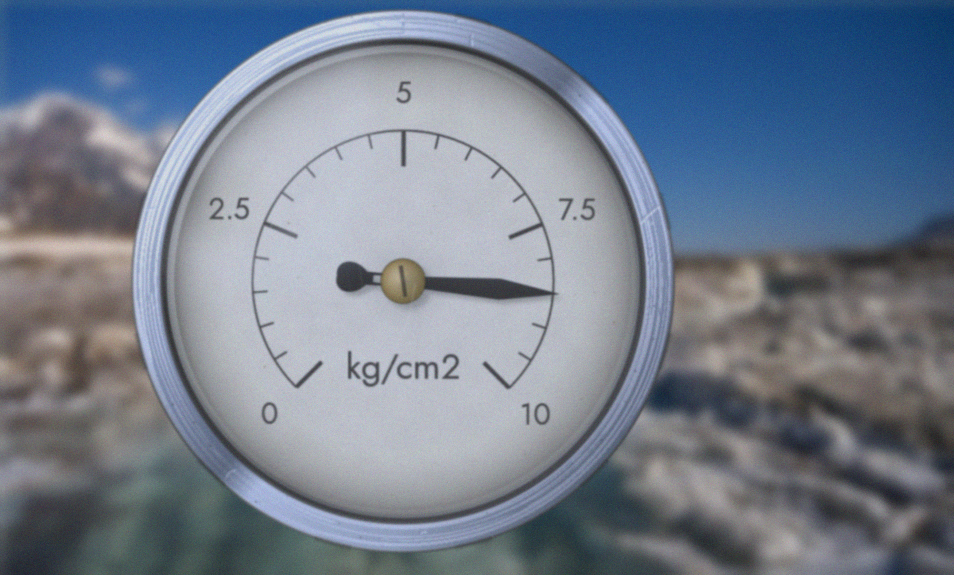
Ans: kg/cm² 8.5
